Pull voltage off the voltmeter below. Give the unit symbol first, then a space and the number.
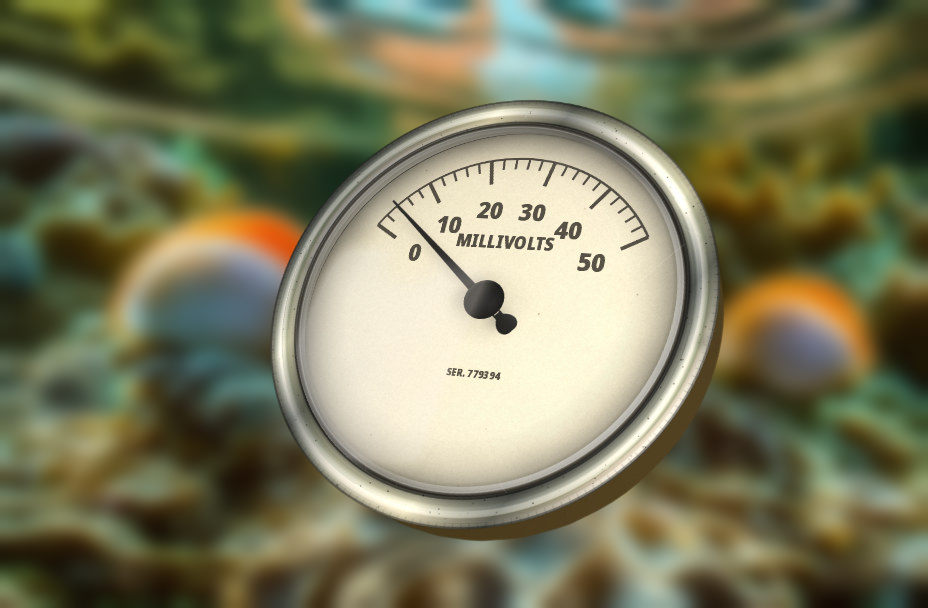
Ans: mV 4
